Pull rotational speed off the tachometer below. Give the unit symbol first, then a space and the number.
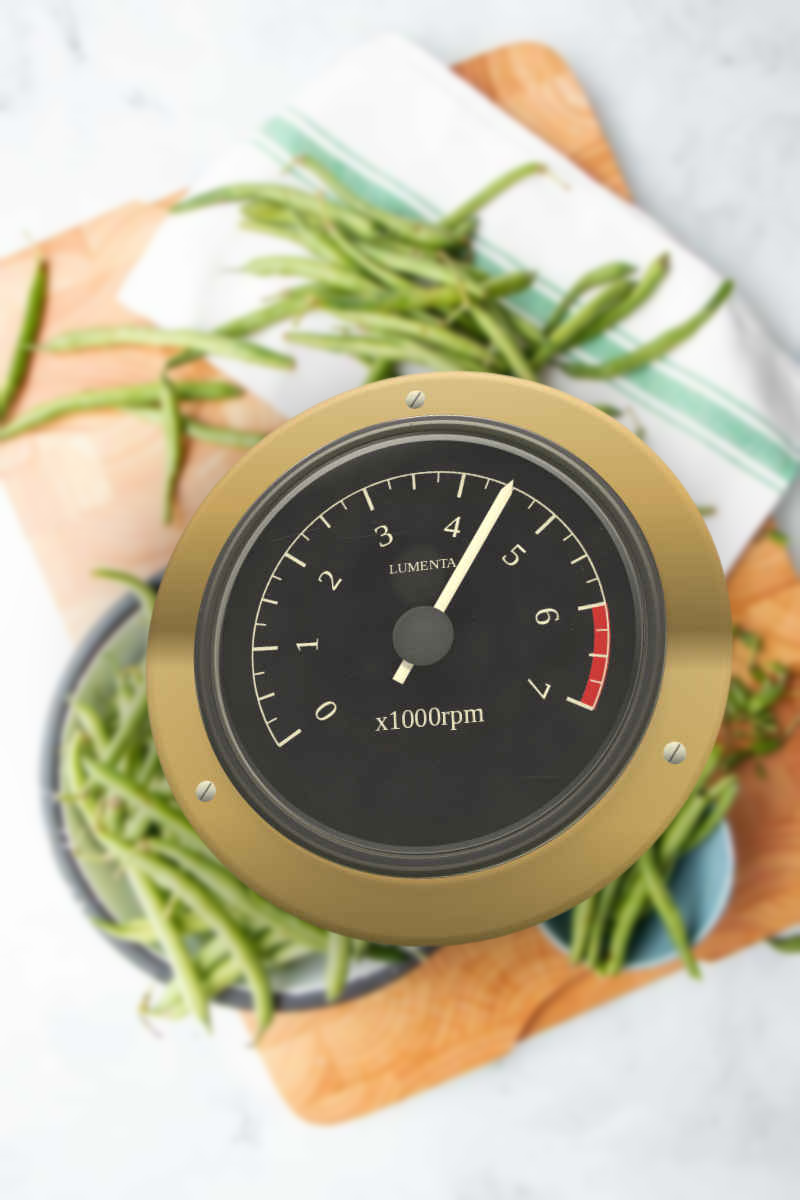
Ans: rpm 4500
